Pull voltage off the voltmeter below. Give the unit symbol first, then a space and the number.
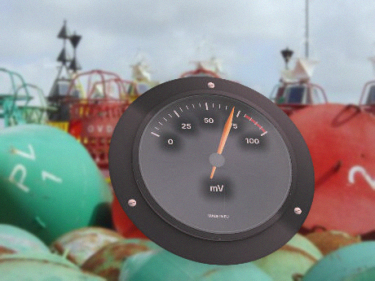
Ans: mV 70
